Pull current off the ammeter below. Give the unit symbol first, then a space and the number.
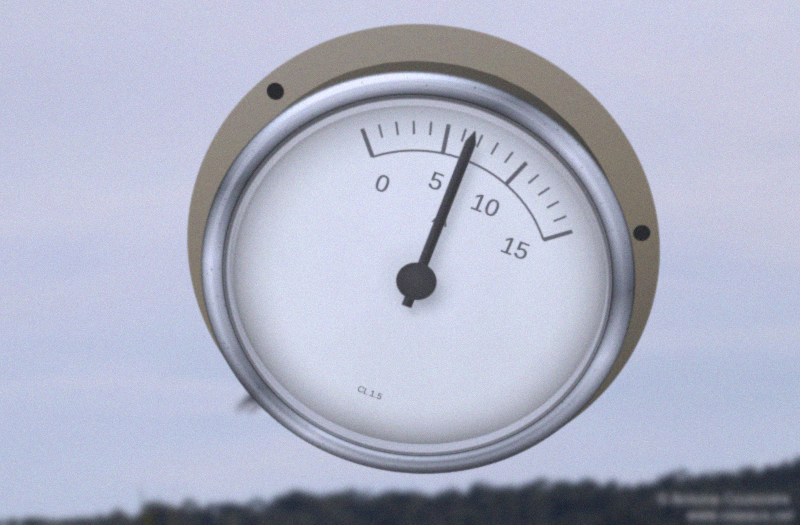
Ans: A 6.5
